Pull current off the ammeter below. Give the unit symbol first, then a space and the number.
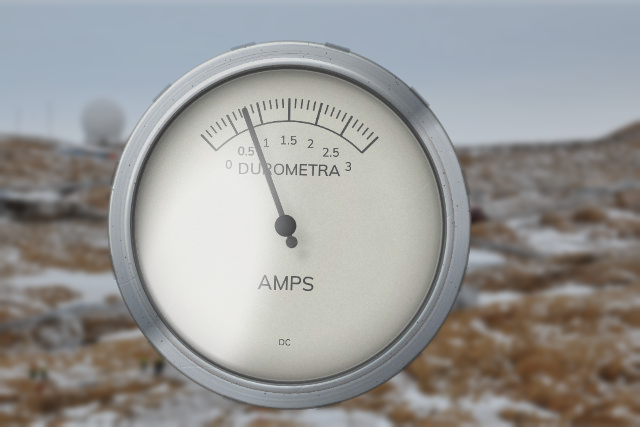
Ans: A 0.8
